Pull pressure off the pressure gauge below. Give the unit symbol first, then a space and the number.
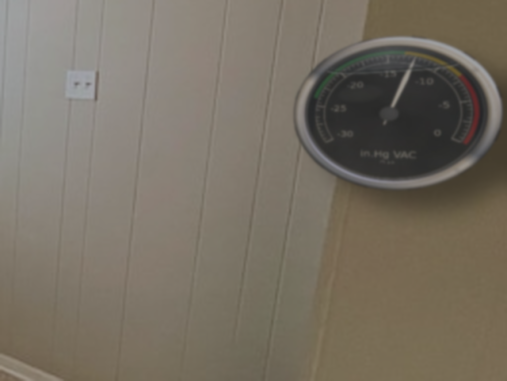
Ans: inHg -12.5
